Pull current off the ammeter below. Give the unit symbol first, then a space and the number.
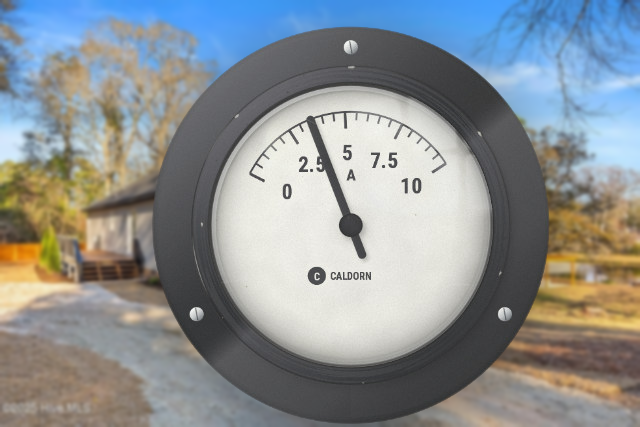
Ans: A 3.5
